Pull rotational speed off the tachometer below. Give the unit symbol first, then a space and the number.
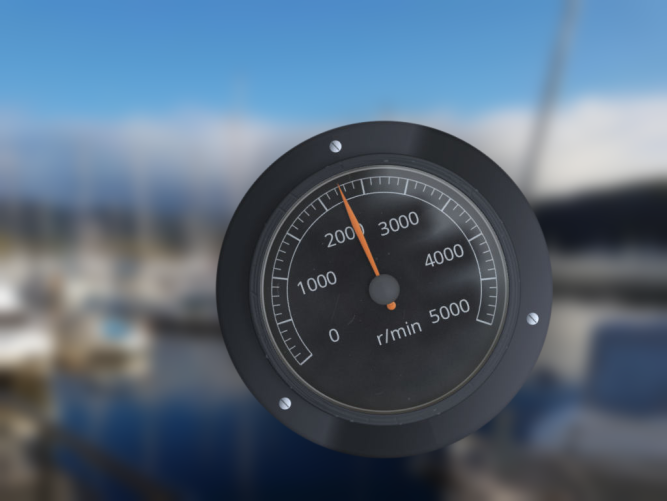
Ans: rpm 2250
